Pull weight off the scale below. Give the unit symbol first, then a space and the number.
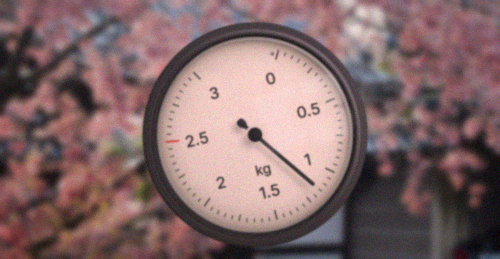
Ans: kg 1.15
